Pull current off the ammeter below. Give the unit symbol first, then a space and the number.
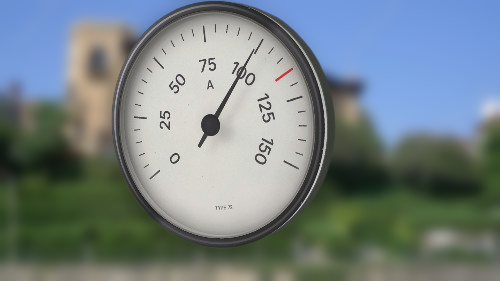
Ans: A 100
